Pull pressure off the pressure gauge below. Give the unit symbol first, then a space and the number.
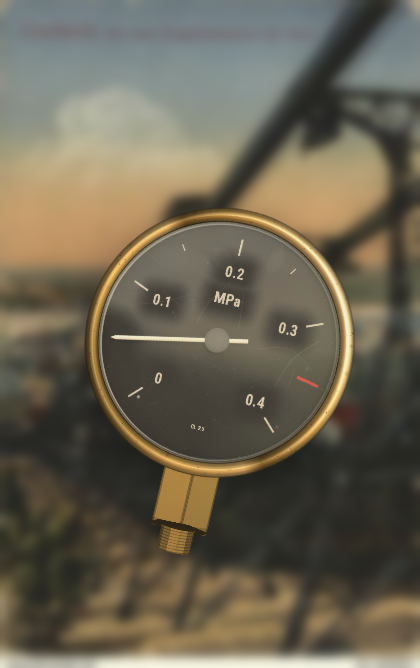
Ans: MPa 0.05
